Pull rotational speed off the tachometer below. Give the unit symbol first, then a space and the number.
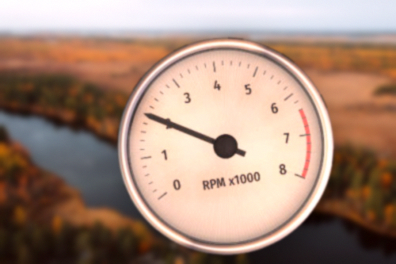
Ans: rpm 2000
